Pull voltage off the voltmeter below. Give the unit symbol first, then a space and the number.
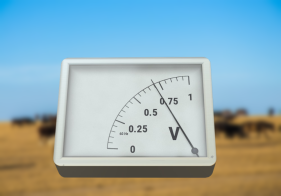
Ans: V 0.7
